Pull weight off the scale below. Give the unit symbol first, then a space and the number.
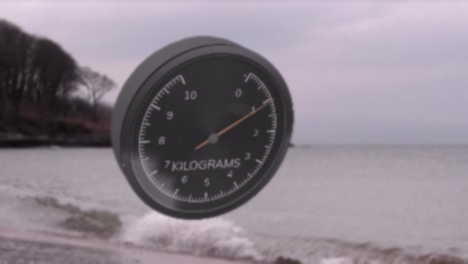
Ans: kg 1
